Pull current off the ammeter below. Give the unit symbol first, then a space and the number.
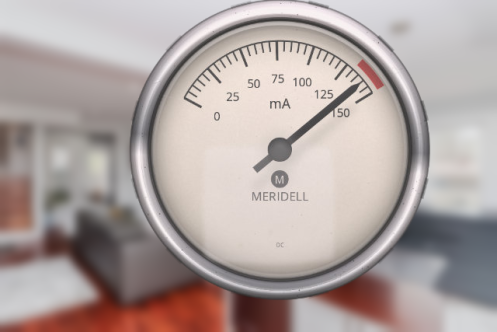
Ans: mA 140
